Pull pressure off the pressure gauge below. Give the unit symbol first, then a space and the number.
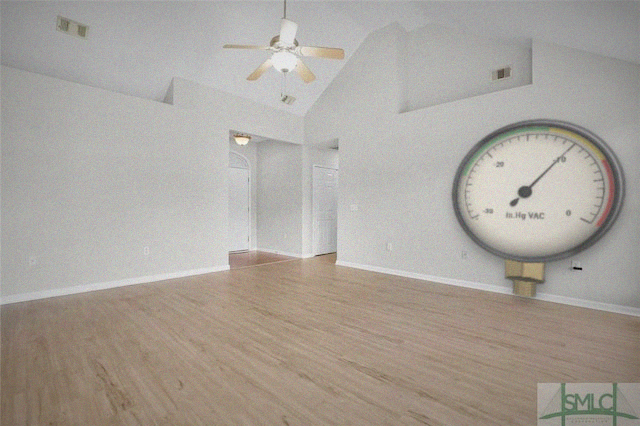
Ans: inHg -10
